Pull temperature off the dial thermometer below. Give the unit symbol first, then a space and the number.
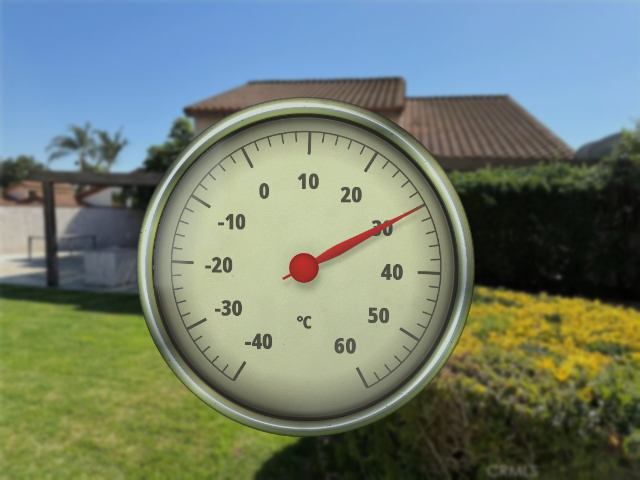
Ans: °C 30
